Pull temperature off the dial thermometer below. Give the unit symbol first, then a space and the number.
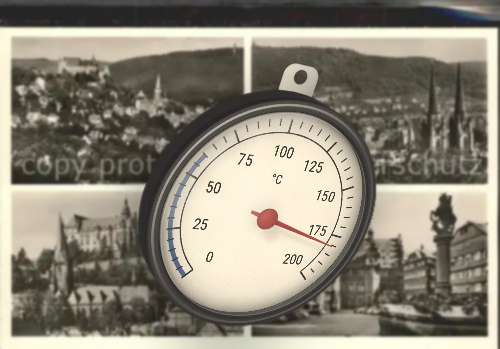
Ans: °C 180
